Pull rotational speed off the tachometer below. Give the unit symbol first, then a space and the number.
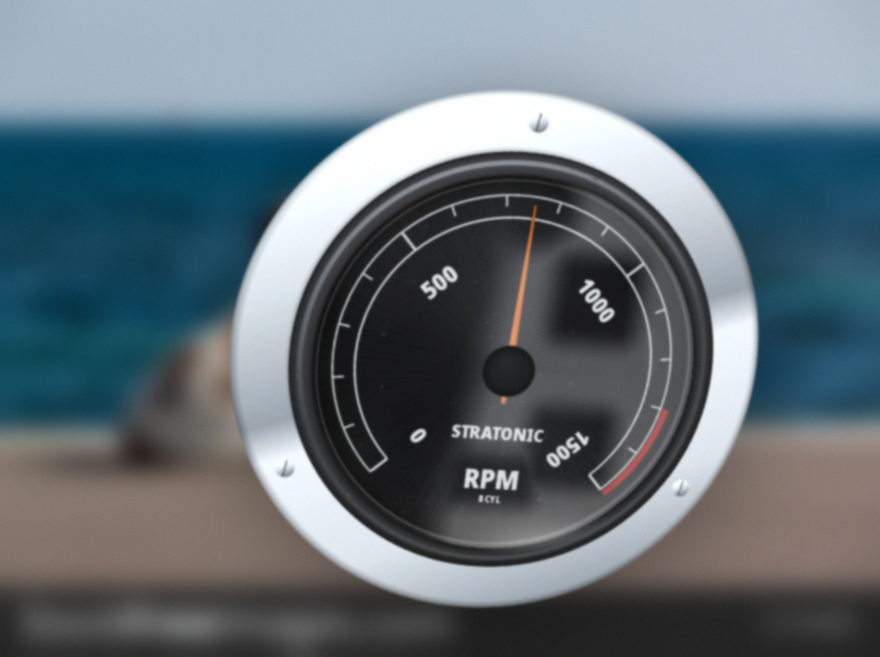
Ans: rpm 750
